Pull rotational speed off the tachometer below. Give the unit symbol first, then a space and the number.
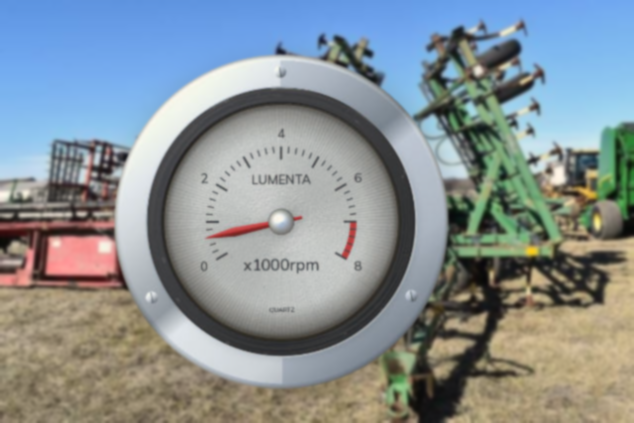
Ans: rpm 600
